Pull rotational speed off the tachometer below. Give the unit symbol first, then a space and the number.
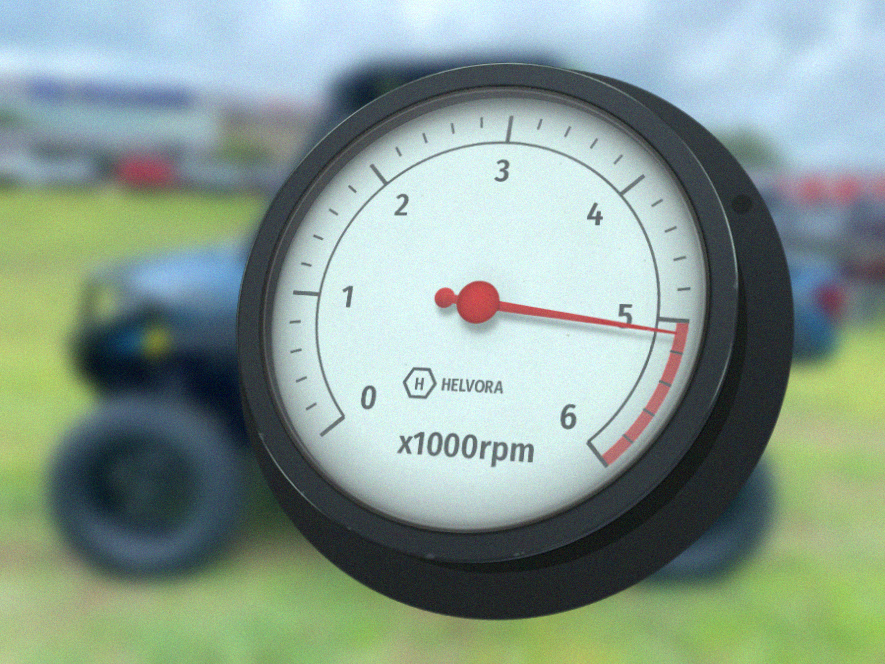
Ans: rpm 5100
